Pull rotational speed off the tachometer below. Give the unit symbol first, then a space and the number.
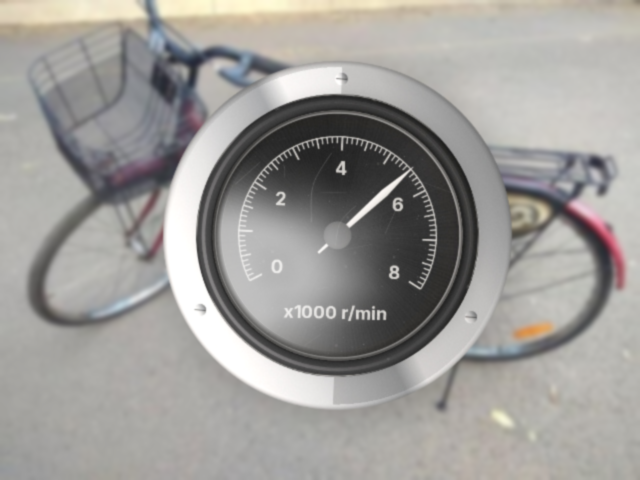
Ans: rpm 5500
